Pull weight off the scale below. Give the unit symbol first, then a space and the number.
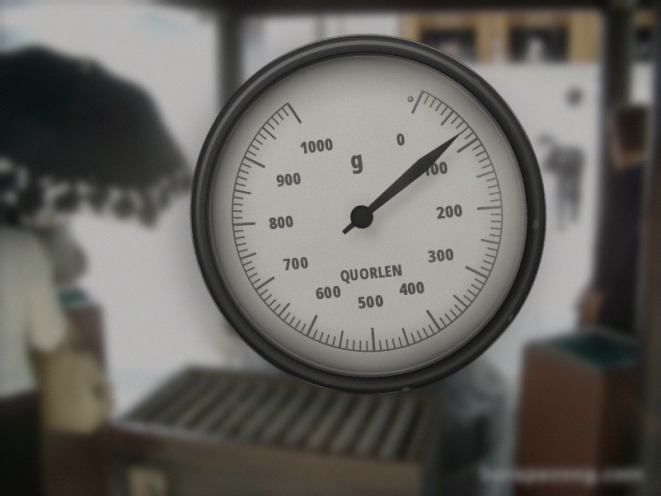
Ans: g 80
